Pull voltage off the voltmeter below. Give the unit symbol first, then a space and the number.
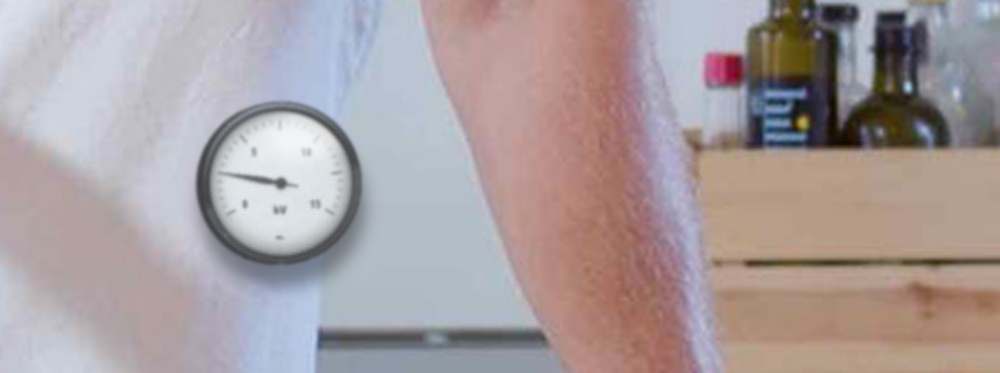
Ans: kV 2.5
